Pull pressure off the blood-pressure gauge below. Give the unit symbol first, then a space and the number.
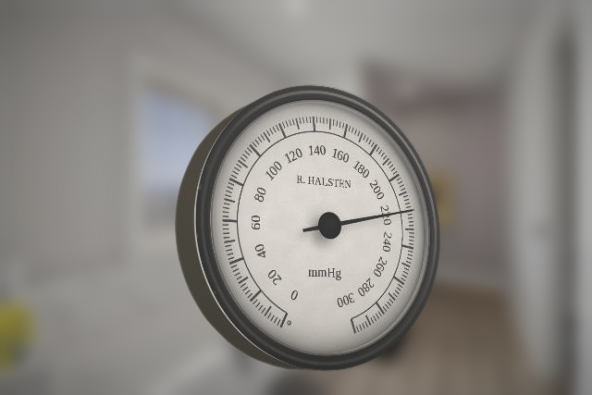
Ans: mmHg 220
